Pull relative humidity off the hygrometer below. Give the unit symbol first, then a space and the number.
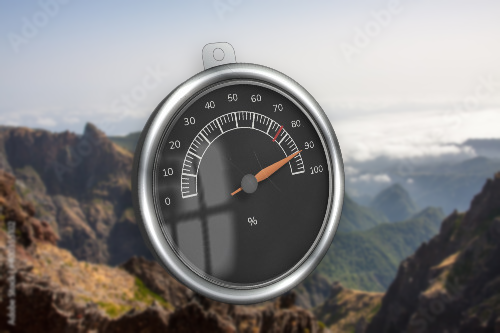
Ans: % 90
